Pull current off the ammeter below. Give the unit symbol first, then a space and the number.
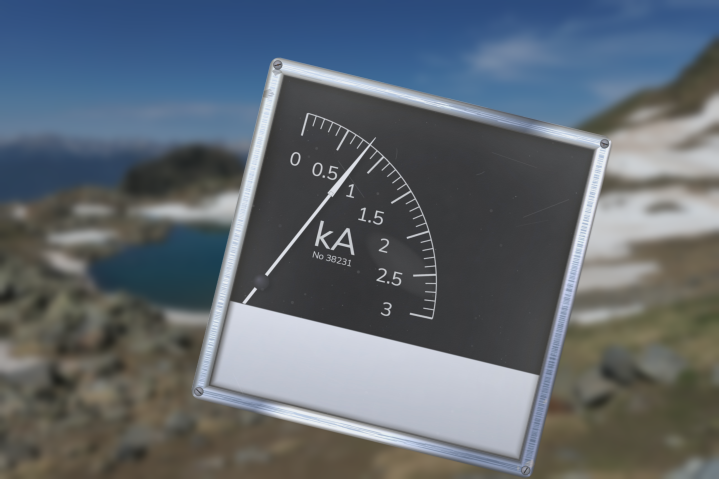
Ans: kA 0.8
